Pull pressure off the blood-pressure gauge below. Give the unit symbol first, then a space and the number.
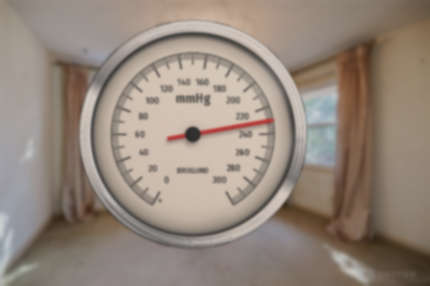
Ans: mmHg 230
